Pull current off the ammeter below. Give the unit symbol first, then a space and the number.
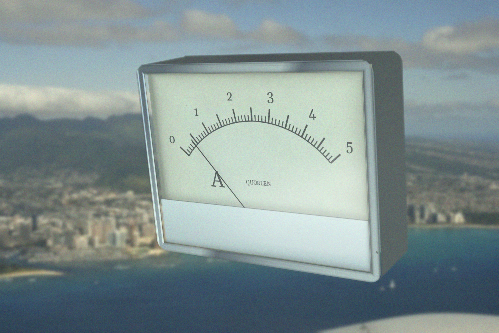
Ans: A 0.5
